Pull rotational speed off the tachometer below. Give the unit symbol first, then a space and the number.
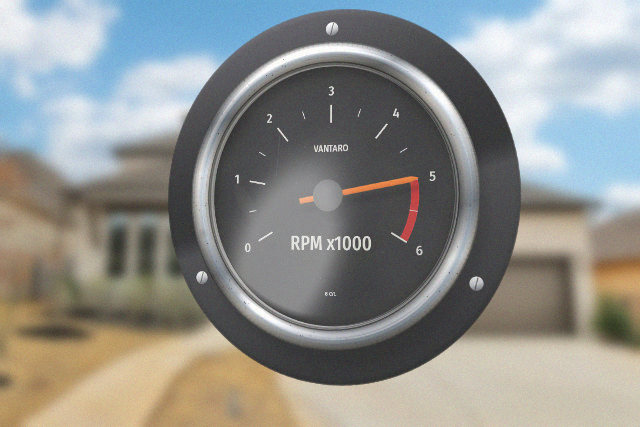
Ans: rpm 5000
